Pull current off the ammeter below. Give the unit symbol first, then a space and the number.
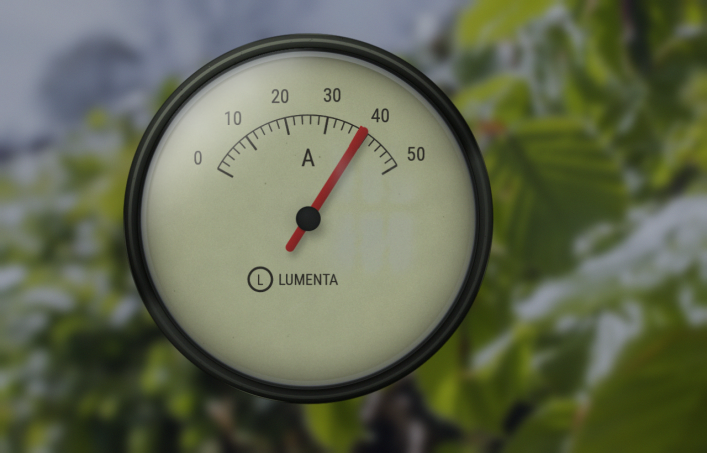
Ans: A 39
